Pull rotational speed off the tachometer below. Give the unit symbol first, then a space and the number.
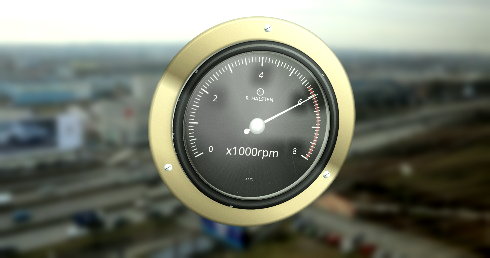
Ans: rpm 6000
